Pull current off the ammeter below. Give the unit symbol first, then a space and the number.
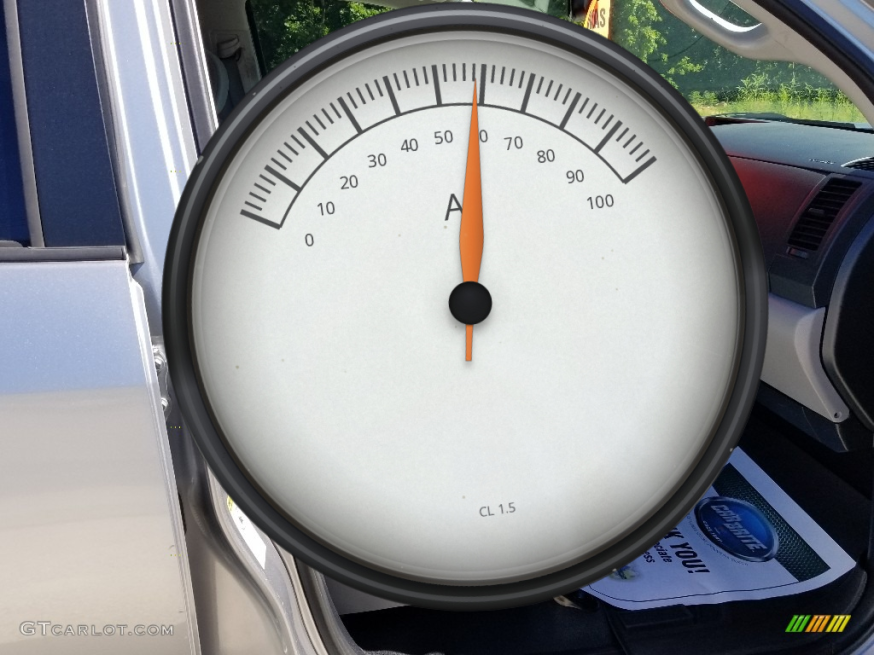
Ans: A 58
